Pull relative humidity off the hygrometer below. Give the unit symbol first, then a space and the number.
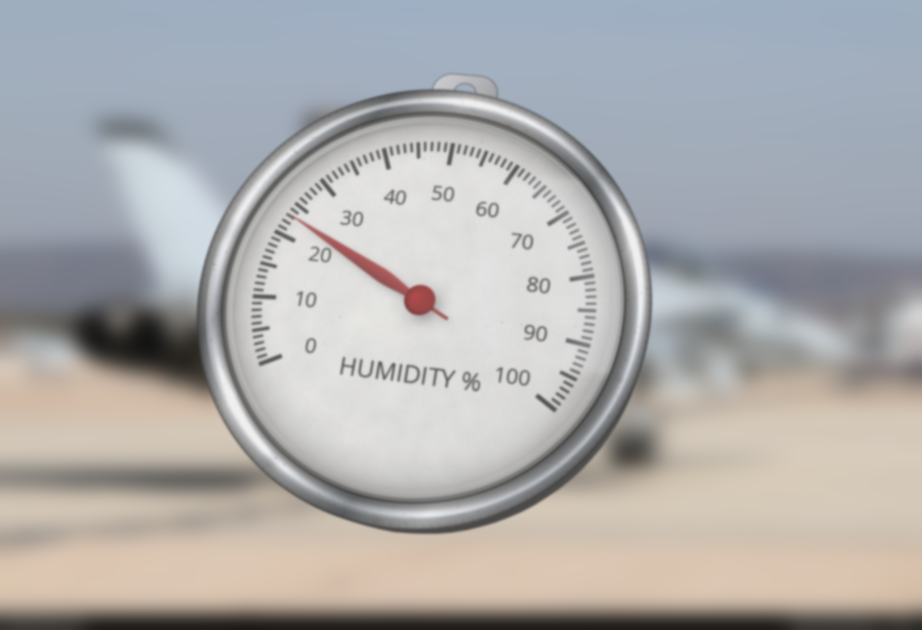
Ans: % 23
